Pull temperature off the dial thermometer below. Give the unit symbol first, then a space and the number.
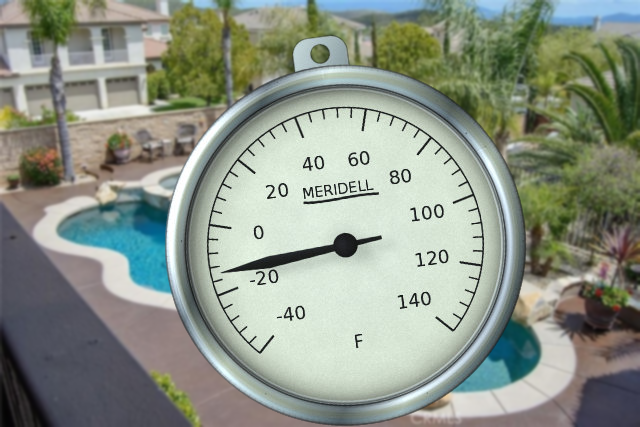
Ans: °F -14
